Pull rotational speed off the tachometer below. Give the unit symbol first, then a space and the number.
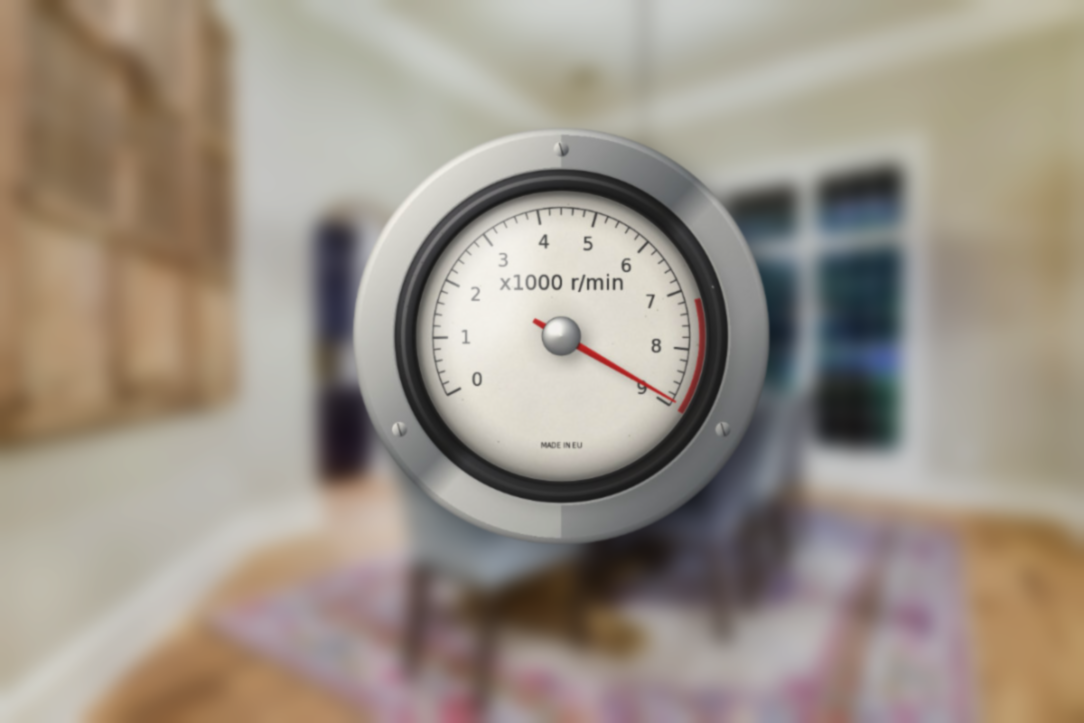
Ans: rpm 8900
